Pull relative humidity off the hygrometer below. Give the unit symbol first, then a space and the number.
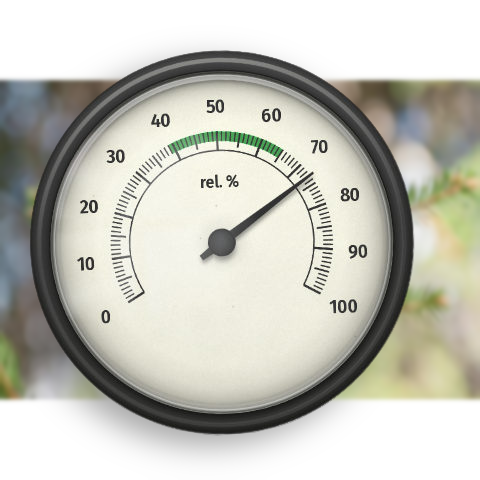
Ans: % 73
